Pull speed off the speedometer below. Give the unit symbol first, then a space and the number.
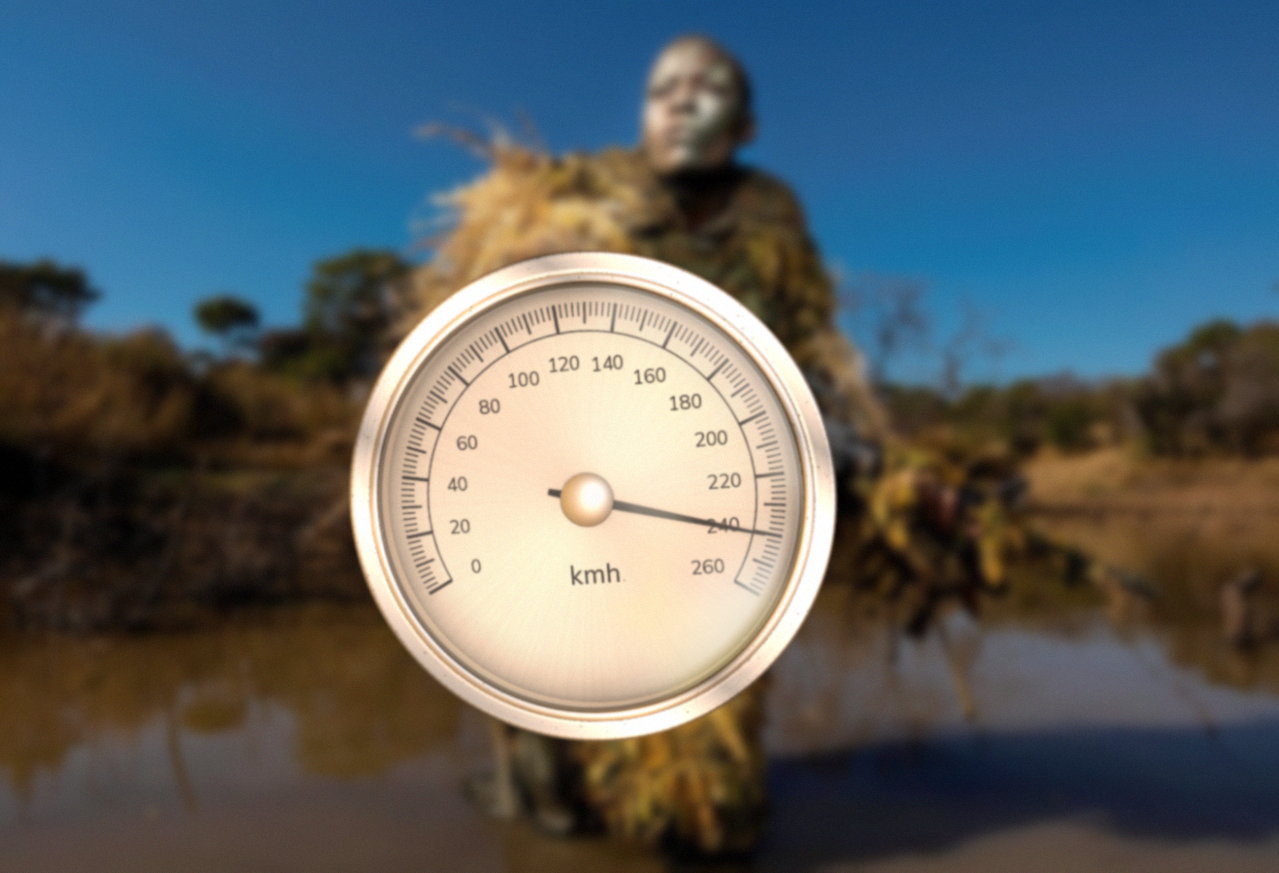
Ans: km/h 240
